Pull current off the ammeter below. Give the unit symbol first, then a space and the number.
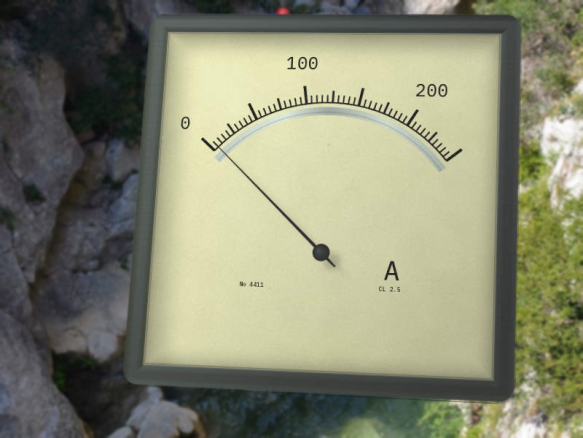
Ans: A 5
